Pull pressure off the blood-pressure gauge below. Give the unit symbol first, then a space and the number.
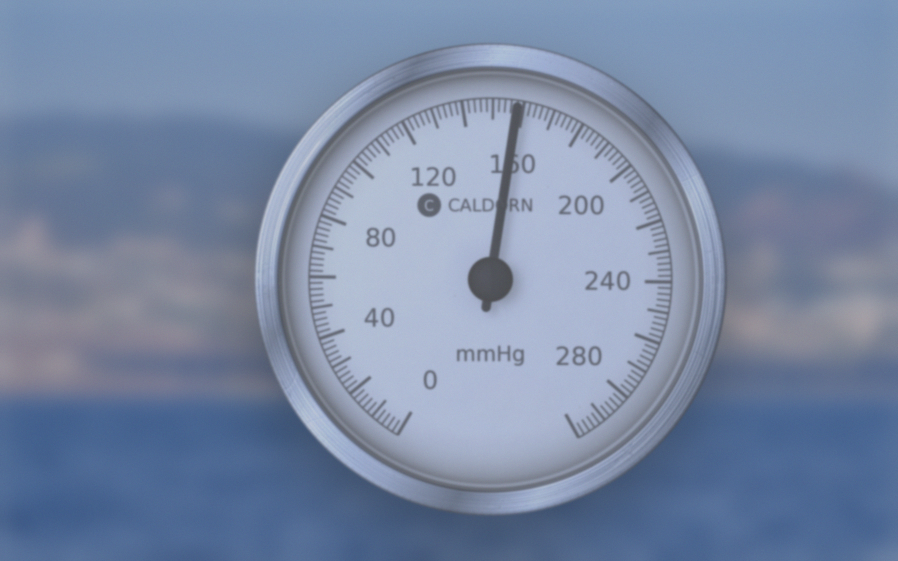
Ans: mmHg 158
